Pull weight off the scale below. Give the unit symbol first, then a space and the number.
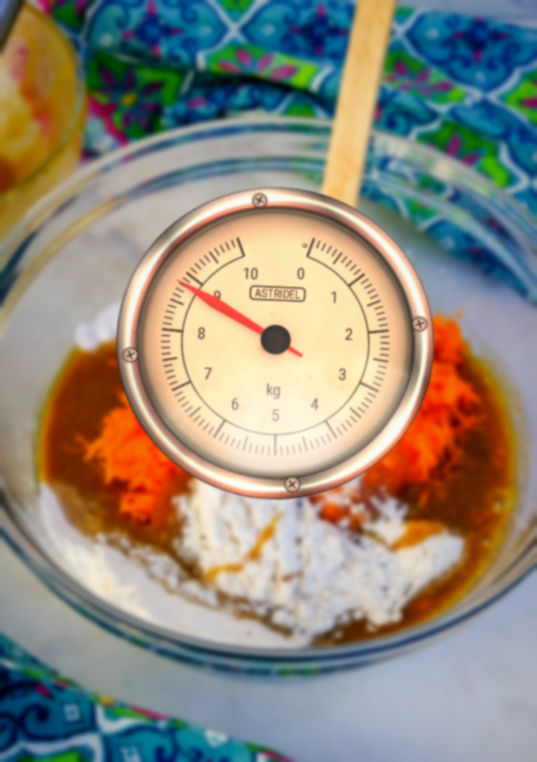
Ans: kg 8.8
